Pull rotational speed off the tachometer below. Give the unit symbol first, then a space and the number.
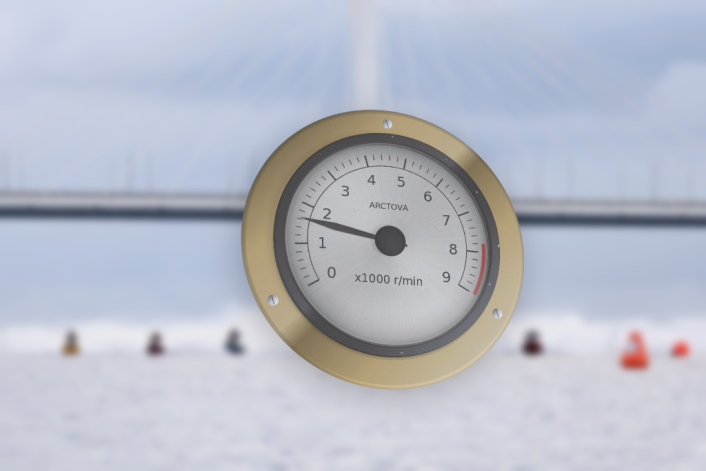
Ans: rpm 1600
